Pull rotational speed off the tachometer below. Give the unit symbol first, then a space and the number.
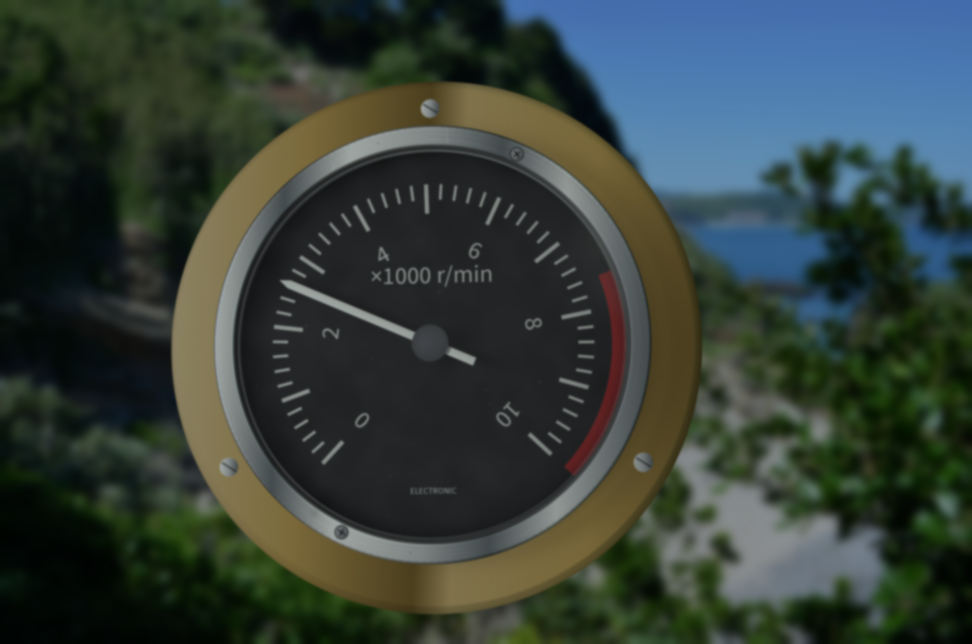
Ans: rpm 2600
